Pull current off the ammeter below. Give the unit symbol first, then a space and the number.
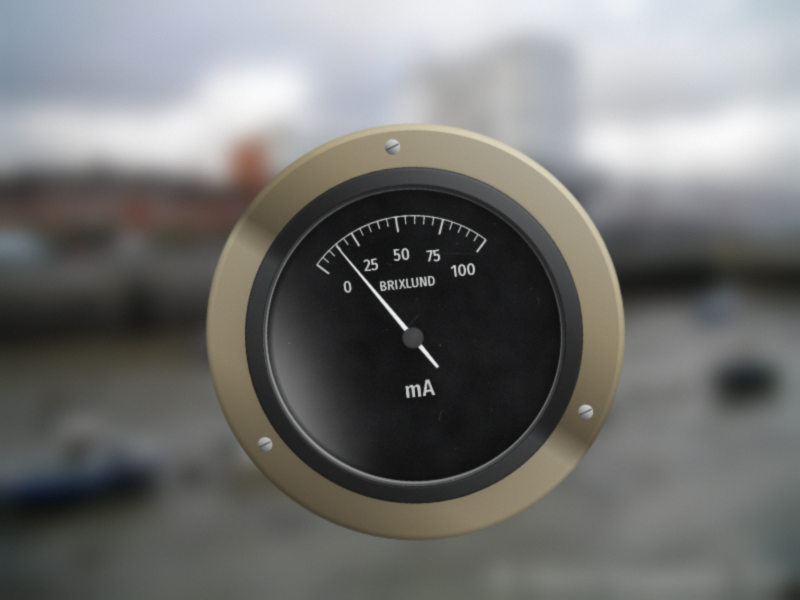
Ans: mA 15
